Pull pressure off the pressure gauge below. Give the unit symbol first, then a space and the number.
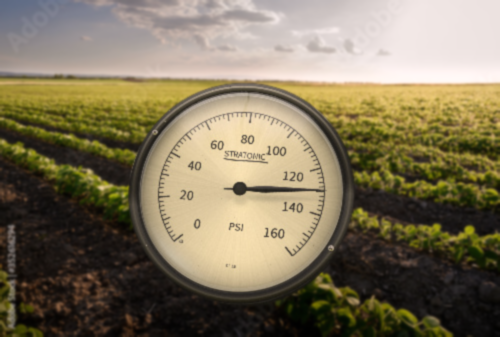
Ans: psi 130
